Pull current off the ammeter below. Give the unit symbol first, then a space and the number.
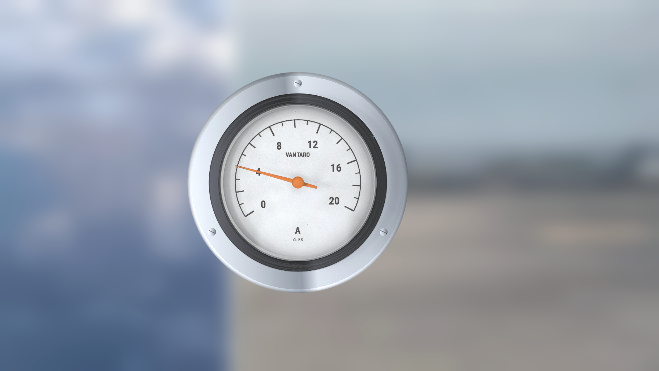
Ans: A 4
